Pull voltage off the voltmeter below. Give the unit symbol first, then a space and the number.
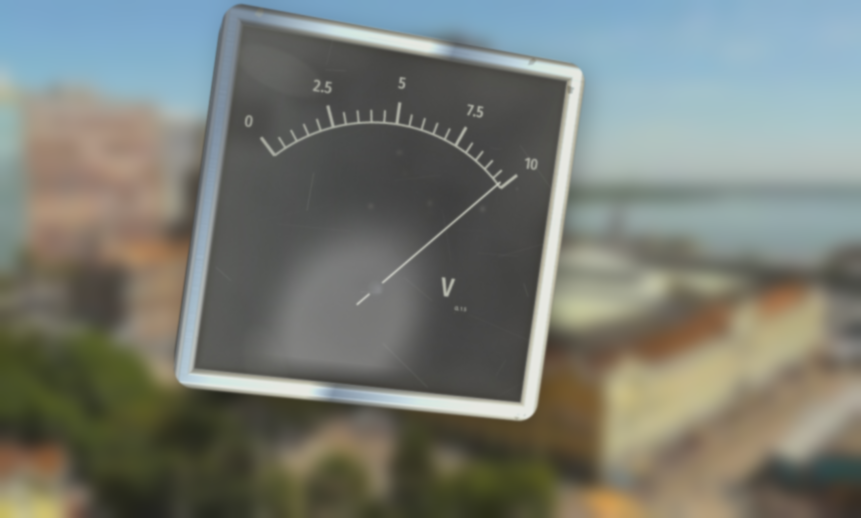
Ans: V 9.75
